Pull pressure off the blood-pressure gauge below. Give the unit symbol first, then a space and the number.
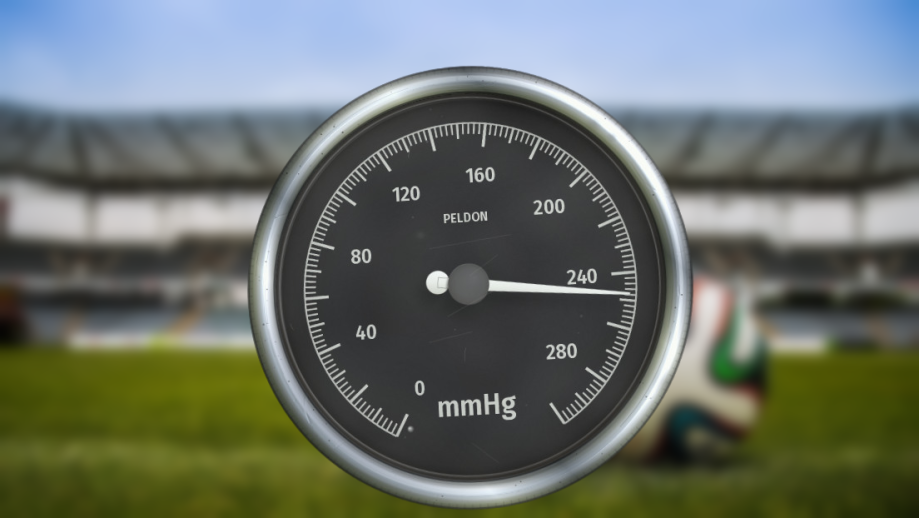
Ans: mmHg 248
